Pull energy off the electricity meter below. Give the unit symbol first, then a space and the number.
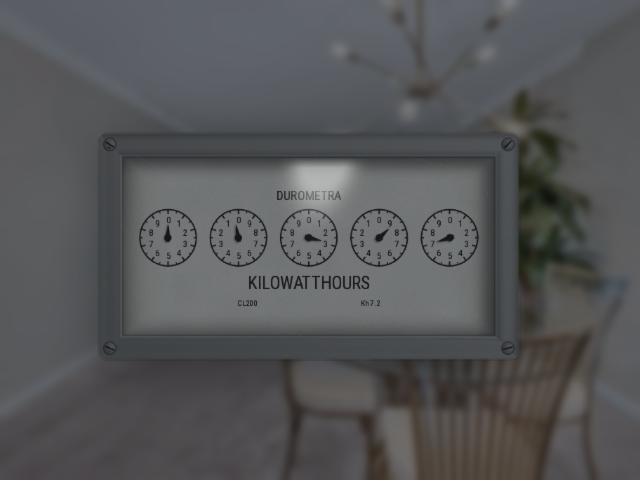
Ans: kWh 287
